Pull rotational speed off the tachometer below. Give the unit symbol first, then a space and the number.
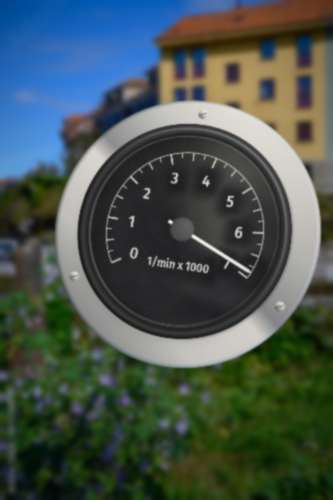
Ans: rpm 6875
